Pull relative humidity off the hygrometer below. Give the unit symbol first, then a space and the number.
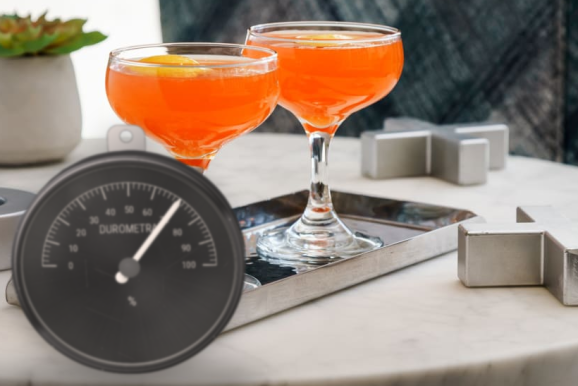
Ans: % 70
